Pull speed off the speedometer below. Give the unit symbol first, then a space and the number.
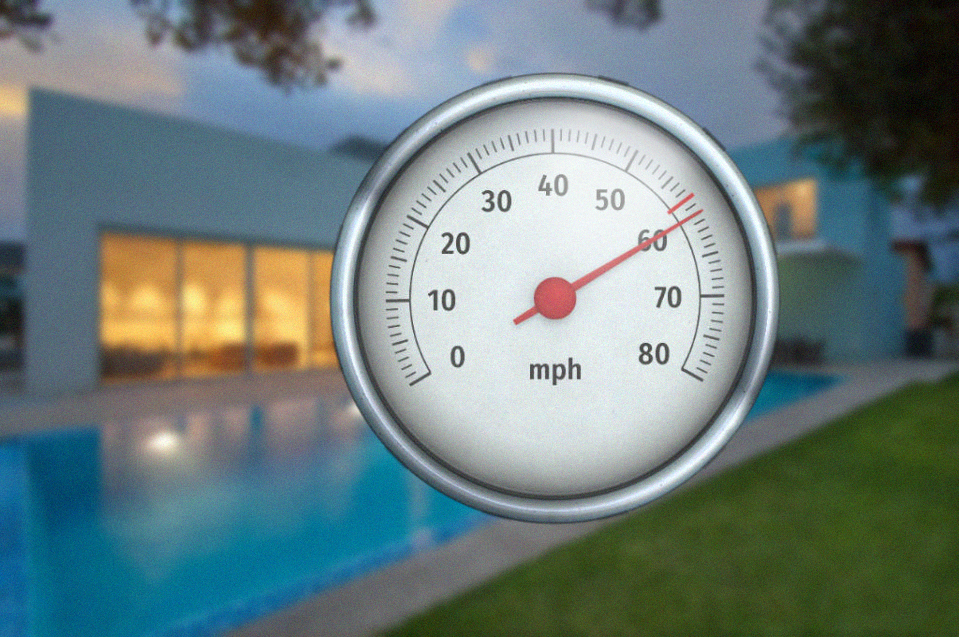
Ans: mph 60
